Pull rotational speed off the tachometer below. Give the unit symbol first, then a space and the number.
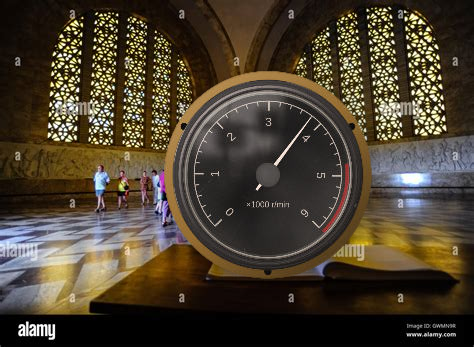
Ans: rpm 3800
